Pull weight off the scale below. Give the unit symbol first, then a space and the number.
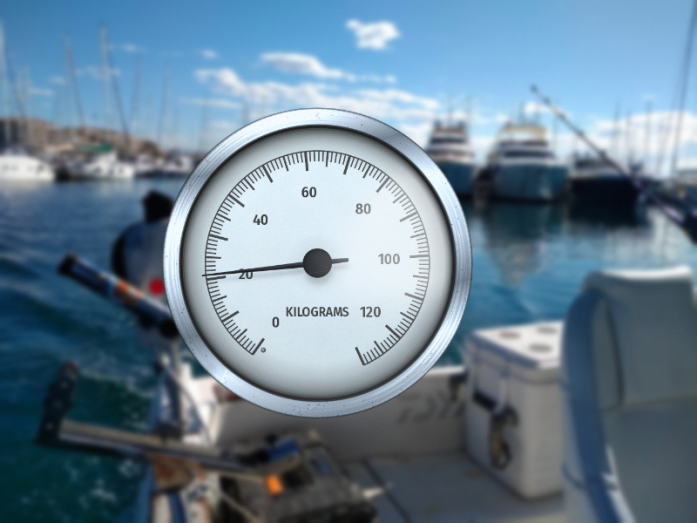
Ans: kg 21
